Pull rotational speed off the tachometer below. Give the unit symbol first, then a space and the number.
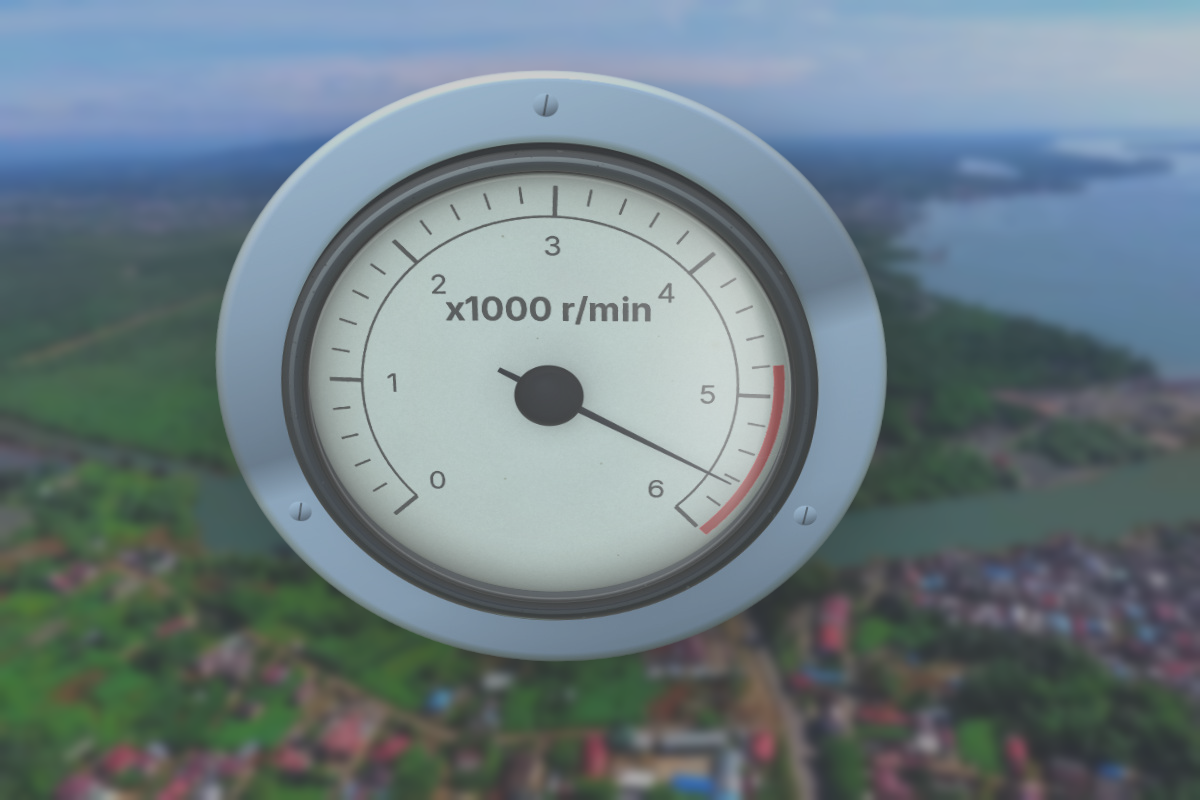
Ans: rpm 5600
